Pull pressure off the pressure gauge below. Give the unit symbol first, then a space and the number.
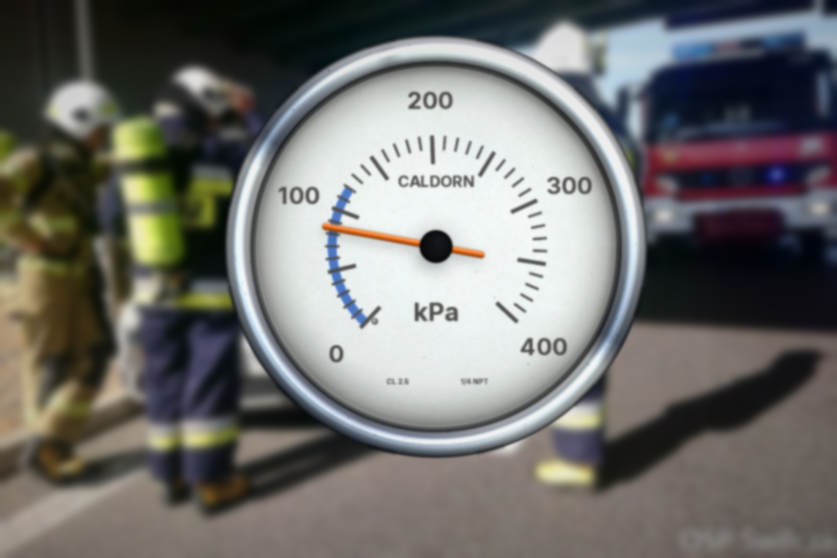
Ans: kPa 85
